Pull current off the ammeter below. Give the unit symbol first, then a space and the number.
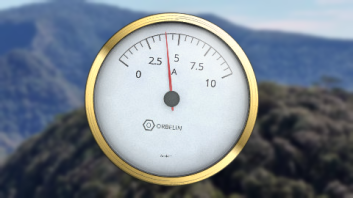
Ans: A 4
